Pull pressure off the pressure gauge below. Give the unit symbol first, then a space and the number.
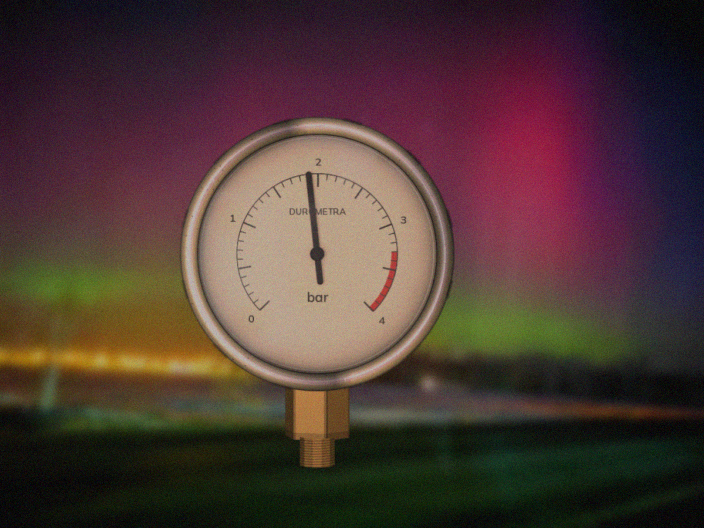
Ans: bar 1.9
